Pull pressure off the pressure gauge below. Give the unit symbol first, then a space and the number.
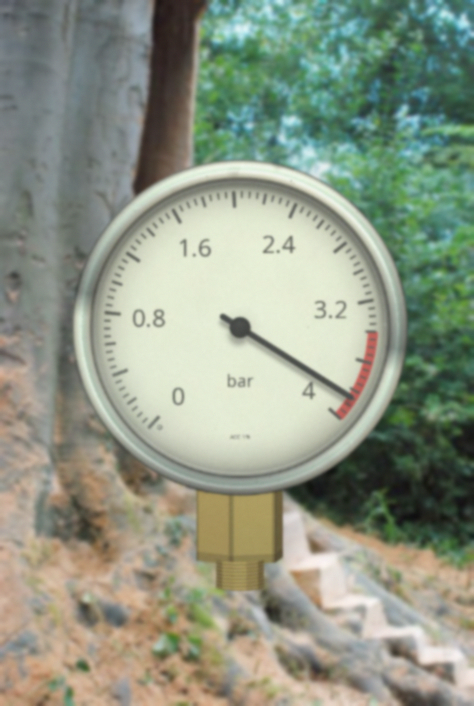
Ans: bar 3.85
